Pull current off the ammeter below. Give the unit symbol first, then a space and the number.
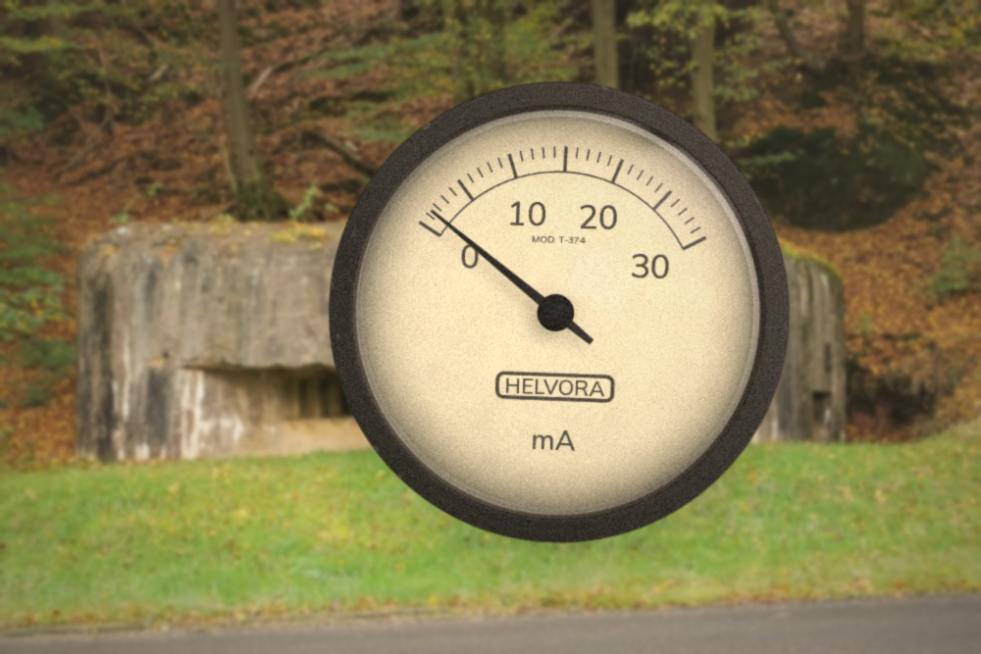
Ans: mA 1.5
